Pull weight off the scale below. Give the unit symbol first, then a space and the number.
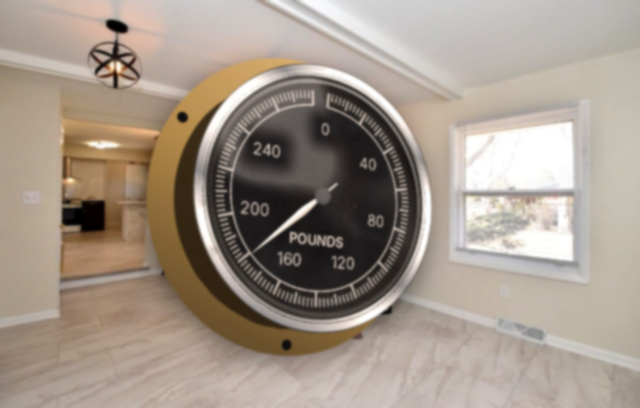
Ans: lb 180
